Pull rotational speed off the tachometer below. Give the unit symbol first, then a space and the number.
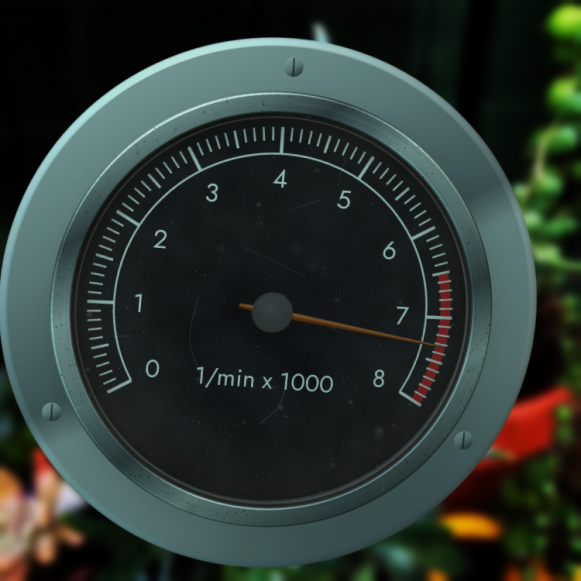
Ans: rpm 7300
